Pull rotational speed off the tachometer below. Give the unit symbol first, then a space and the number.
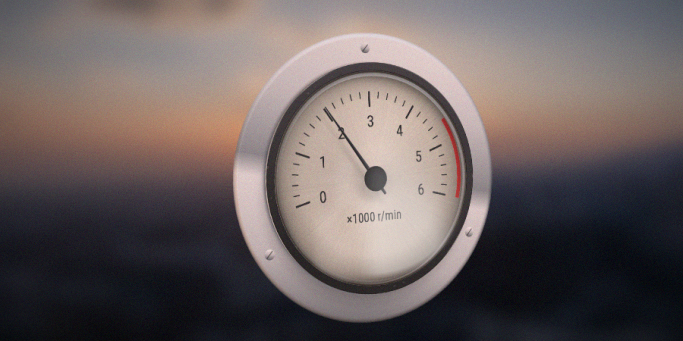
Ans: rpm 2000
